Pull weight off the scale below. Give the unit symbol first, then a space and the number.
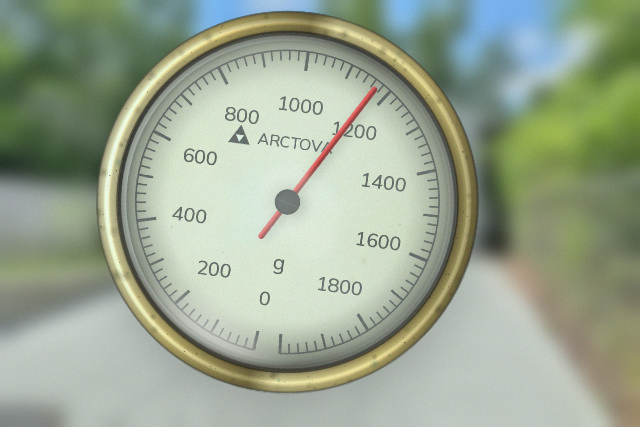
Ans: g 1170
